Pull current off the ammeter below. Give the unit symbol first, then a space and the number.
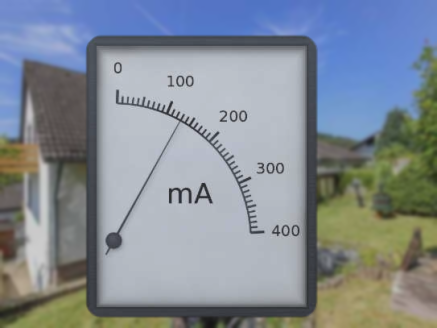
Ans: mA 130
